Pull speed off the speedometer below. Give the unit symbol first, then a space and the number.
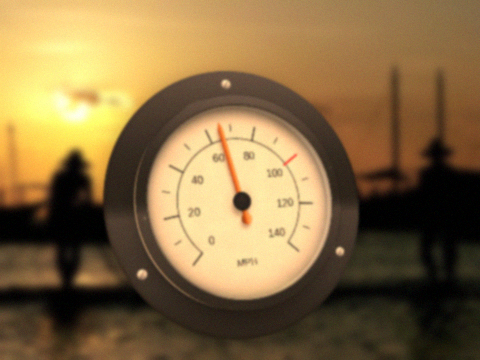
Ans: mph 65
